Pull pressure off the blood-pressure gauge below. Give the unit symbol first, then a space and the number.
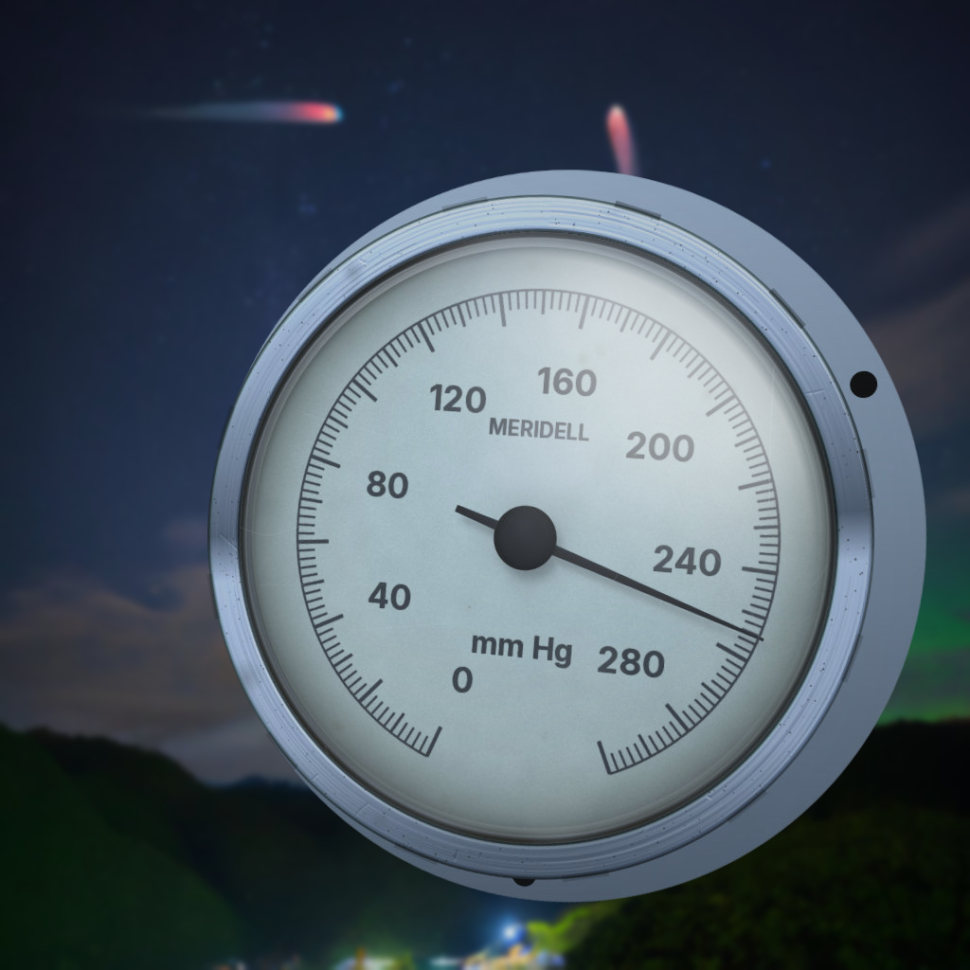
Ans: mmHg 254
